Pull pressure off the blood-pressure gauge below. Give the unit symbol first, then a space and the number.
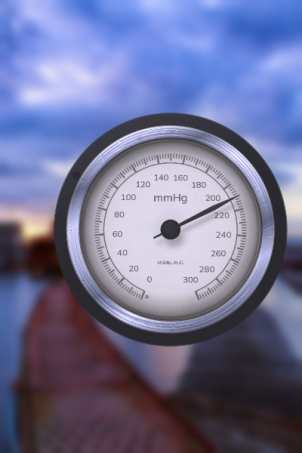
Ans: mmHg 210
